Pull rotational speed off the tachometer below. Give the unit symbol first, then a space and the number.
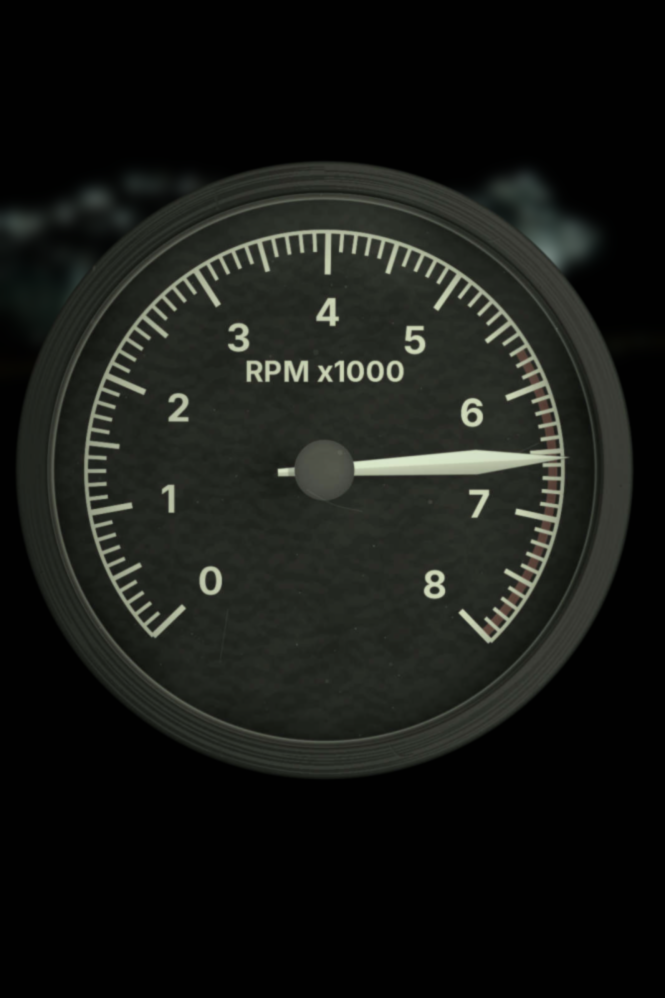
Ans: rpm 6550
